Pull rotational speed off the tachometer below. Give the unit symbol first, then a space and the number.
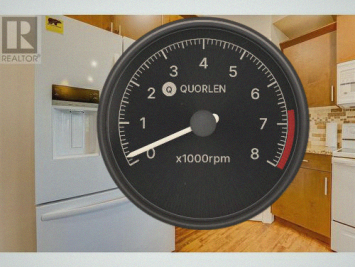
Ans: rpm 200
